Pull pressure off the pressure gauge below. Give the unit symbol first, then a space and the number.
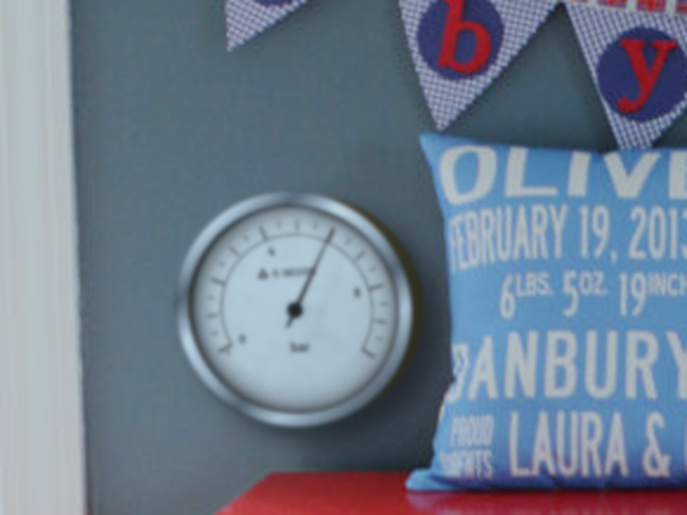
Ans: bar 6
